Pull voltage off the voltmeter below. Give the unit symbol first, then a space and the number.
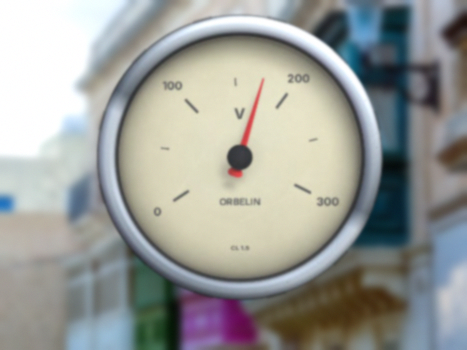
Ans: V 175
